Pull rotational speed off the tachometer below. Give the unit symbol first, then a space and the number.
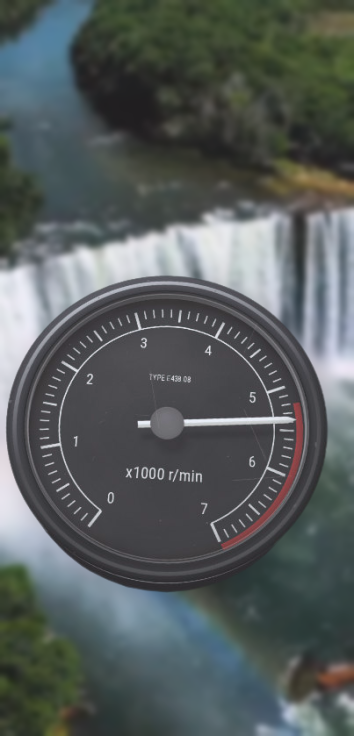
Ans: rpm 5400
